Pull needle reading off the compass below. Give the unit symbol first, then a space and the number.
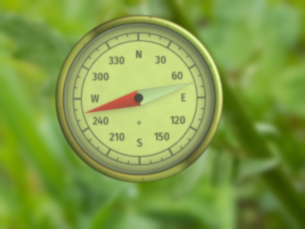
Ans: ° 255
